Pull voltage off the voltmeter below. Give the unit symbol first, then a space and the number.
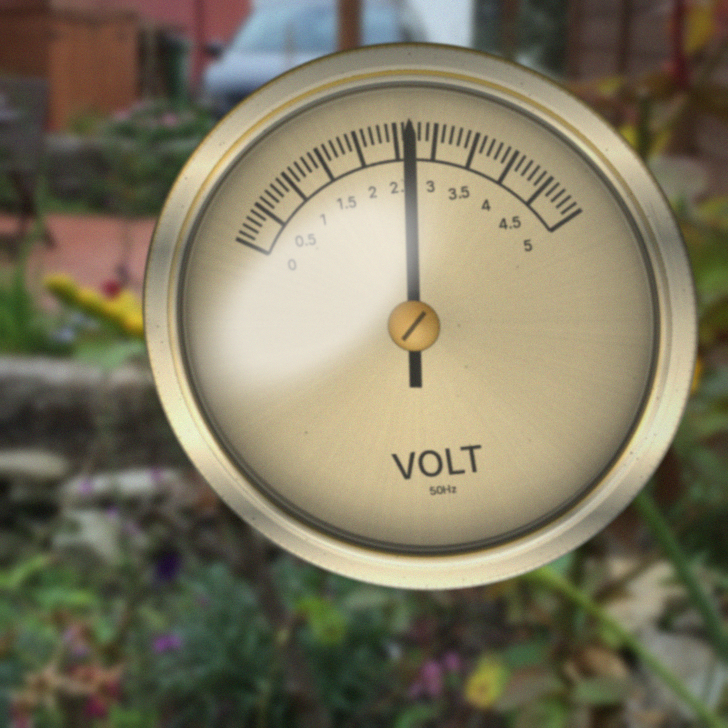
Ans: V 2.7
